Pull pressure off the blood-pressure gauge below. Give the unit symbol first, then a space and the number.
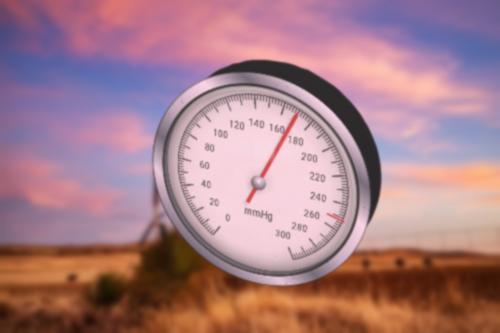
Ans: mmHg 170
